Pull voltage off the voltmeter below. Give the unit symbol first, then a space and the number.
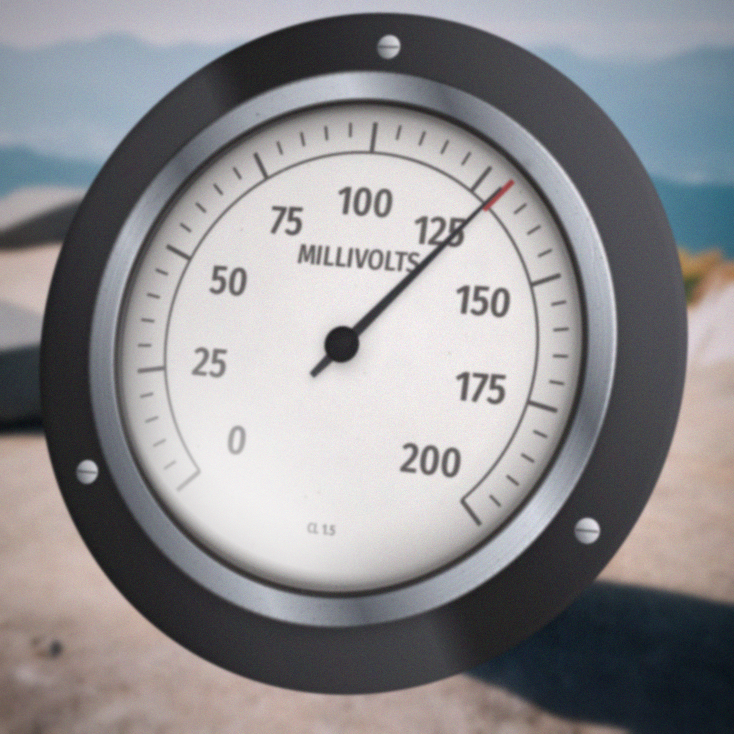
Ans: mV 130
